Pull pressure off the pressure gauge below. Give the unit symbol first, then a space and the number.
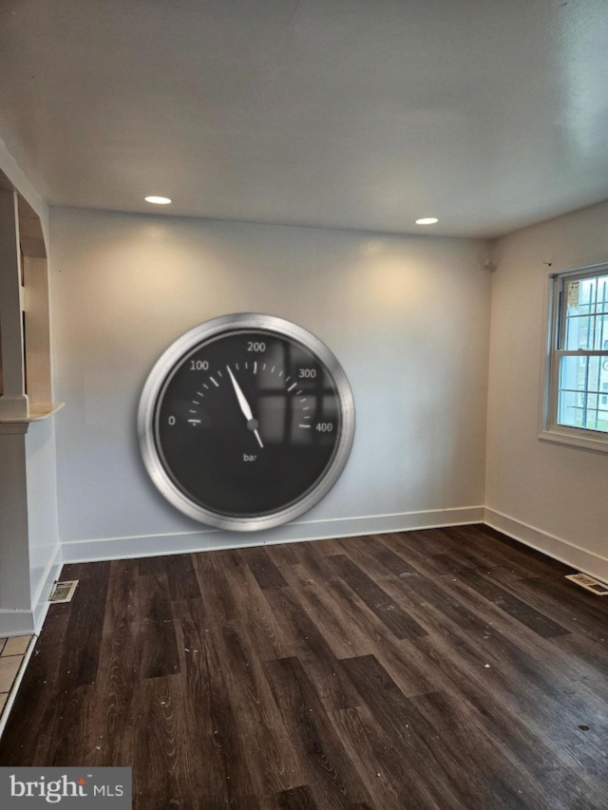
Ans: bar 140
